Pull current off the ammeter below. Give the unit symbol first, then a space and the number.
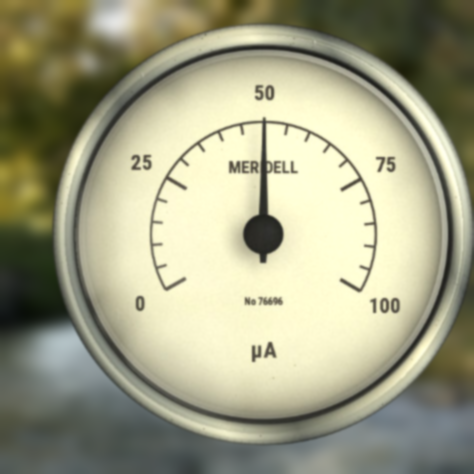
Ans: µA 50
